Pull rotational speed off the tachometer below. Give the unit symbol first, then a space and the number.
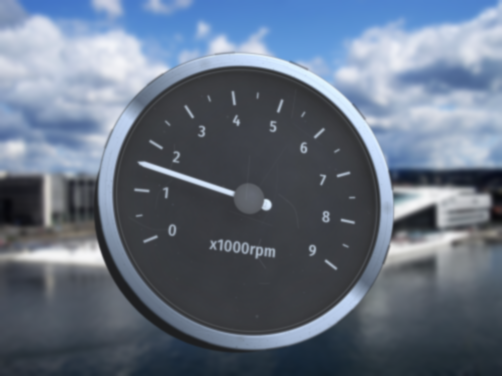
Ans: rpm 1500
